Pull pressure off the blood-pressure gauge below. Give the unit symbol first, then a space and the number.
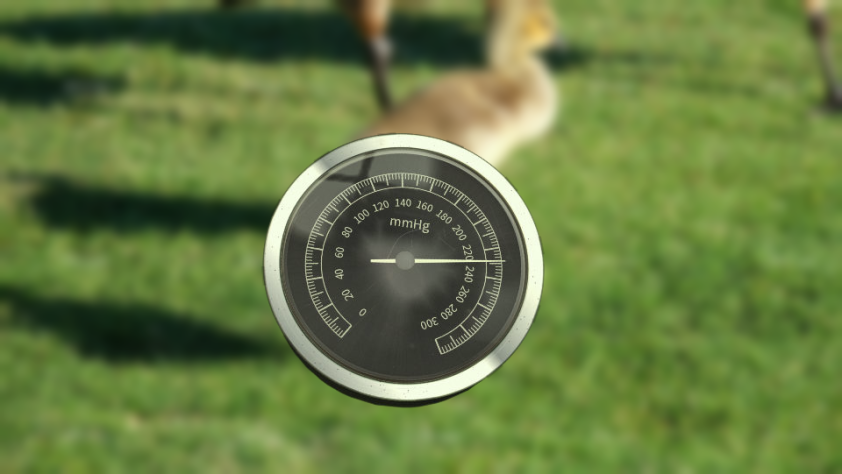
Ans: mmHg 230
